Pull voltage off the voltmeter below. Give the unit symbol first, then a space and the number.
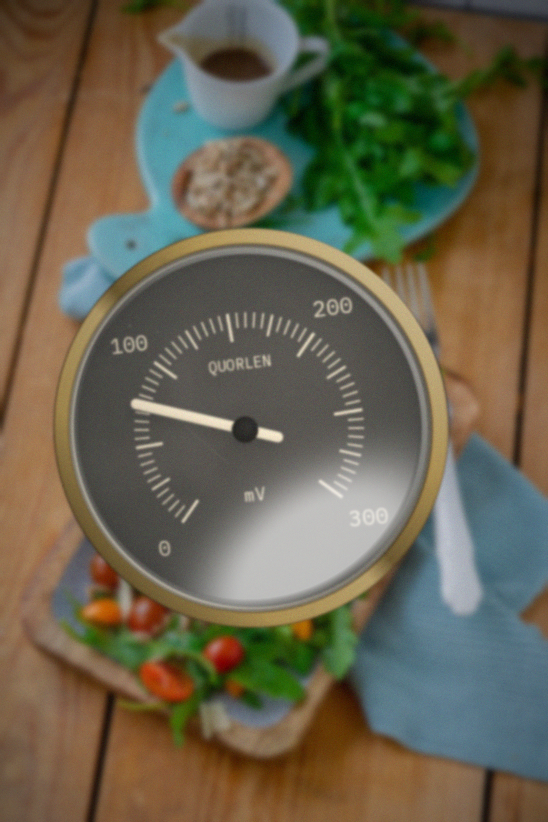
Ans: mV 75
